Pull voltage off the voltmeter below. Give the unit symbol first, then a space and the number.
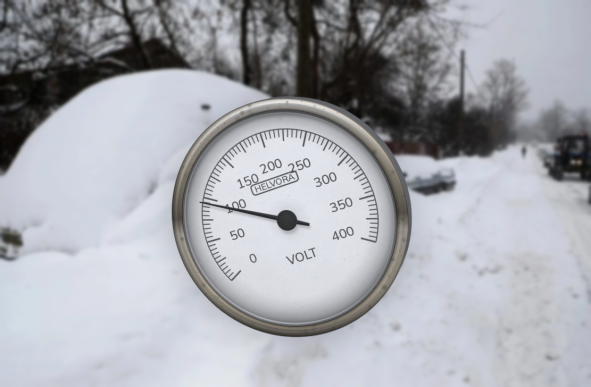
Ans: V 95
